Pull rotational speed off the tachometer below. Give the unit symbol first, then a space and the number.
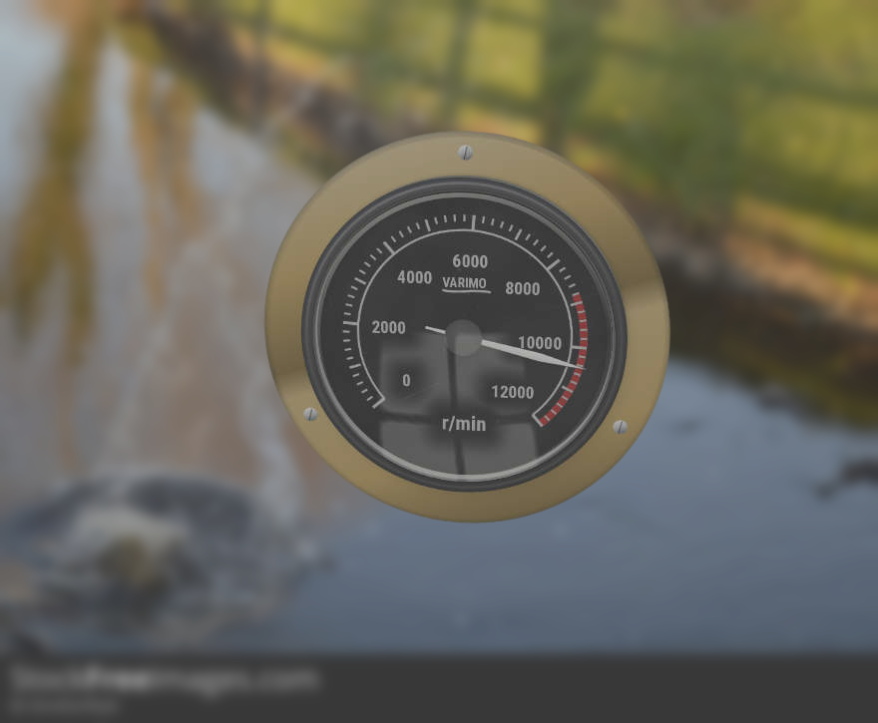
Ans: rpm 10400
